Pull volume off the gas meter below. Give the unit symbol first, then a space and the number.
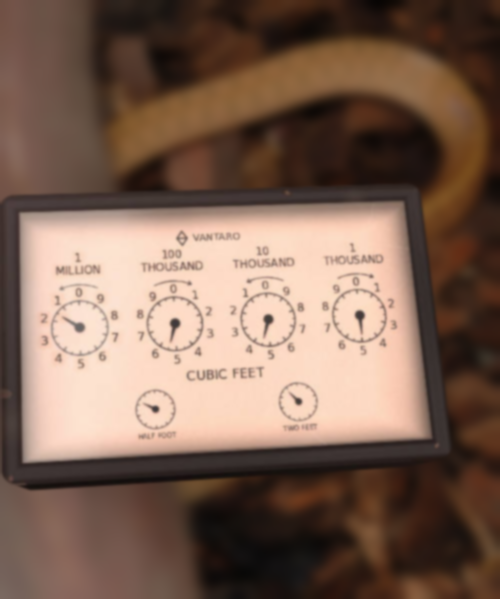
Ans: ft³ 154500
